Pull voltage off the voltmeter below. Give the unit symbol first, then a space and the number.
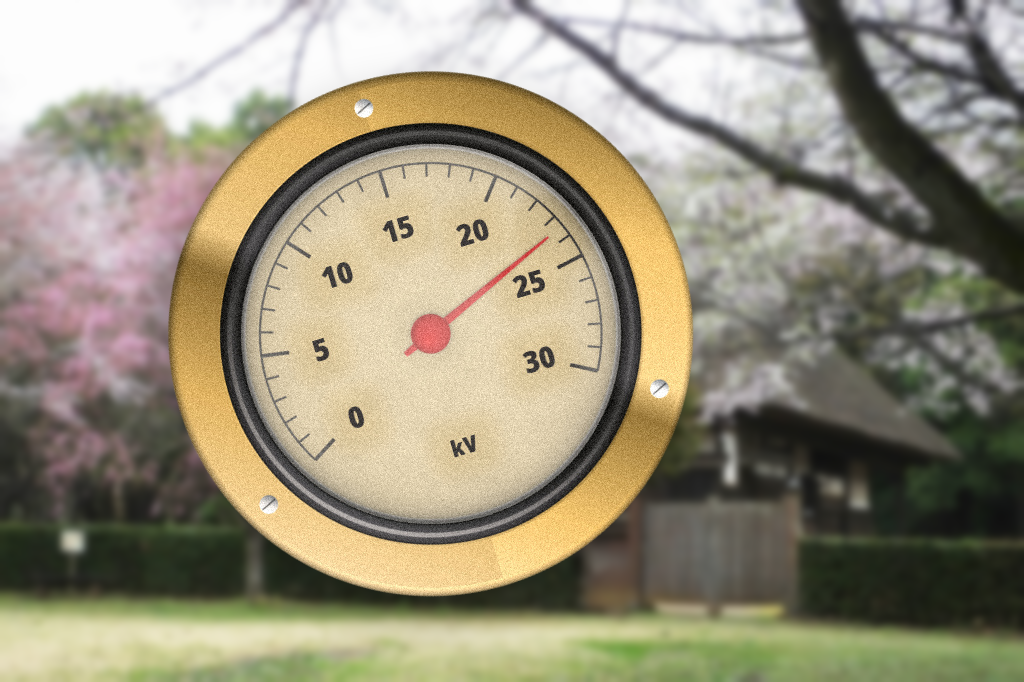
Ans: kV 23.5
